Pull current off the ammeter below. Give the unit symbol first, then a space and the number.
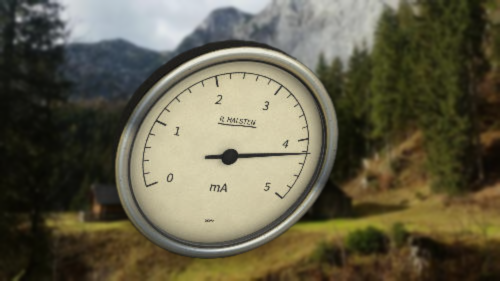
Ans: mA 4.2
